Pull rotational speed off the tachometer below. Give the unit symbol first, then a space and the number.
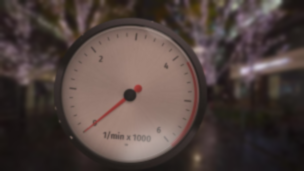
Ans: rpm 0
